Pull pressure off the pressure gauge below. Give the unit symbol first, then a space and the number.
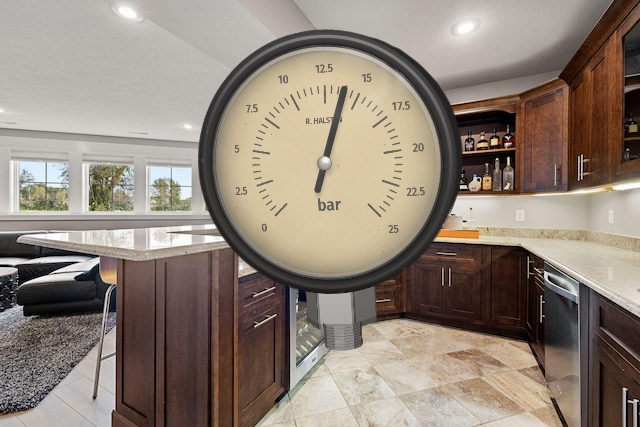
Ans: bar 14
